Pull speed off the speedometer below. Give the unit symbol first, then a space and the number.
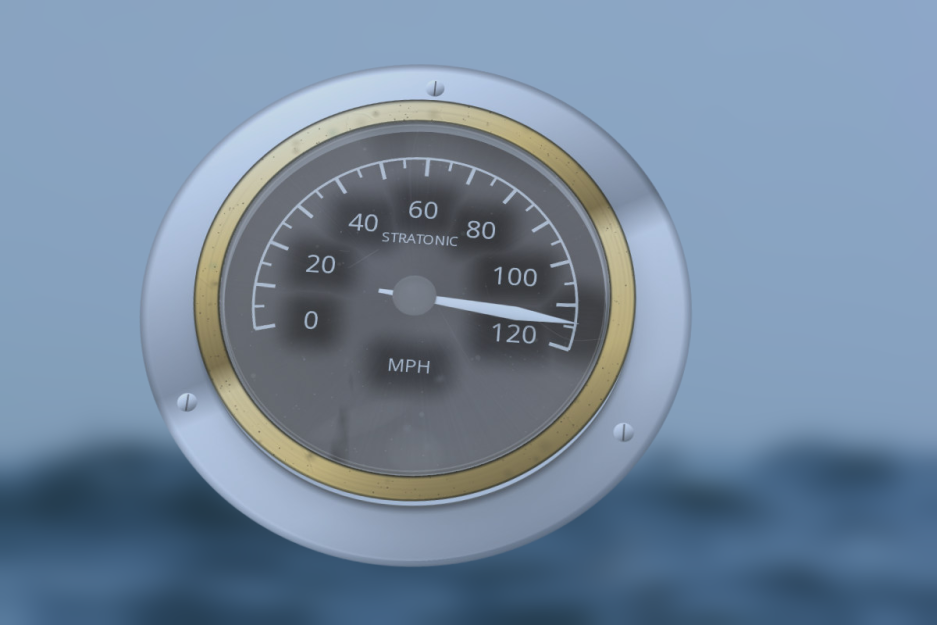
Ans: mph 115
